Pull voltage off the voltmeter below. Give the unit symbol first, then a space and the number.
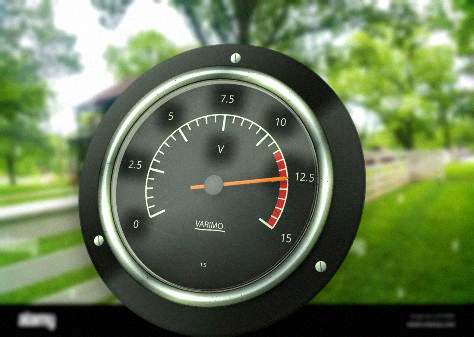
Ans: V 12.5
